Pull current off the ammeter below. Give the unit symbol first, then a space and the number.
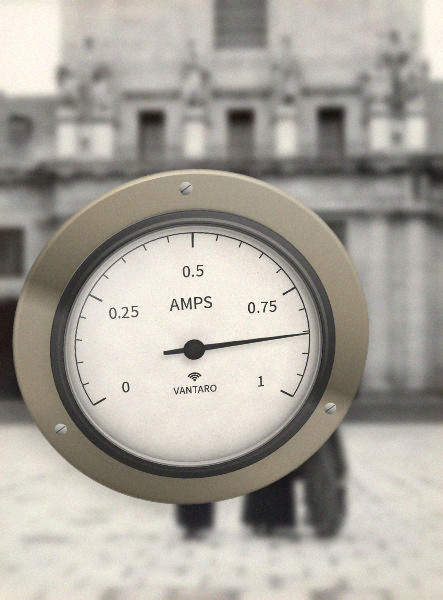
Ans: A 0.85
